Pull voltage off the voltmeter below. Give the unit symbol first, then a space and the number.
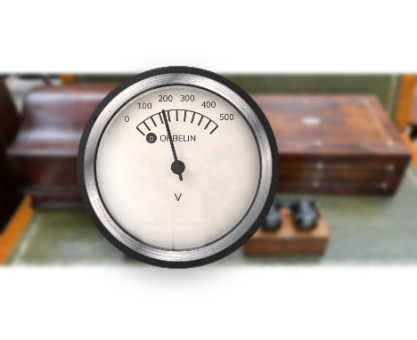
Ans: V 175
